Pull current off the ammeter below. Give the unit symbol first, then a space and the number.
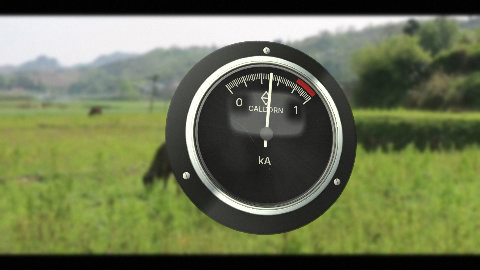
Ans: kA 0.5
